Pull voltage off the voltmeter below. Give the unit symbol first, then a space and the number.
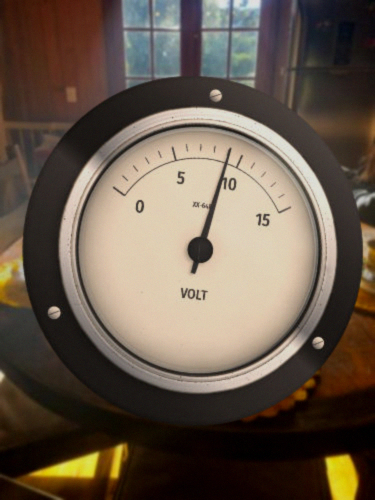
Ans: V 9
